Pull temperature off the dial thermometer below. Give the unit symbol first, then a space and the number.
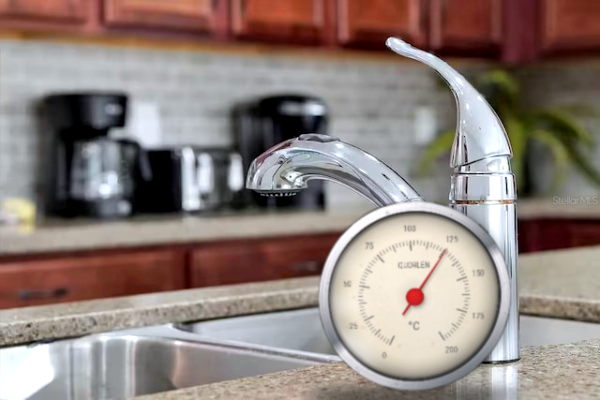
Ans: °C 125
